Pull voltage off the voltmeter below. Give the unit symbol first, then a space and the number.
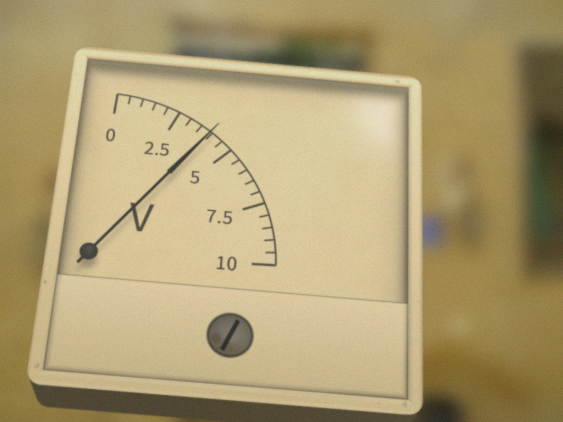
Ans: V 4
